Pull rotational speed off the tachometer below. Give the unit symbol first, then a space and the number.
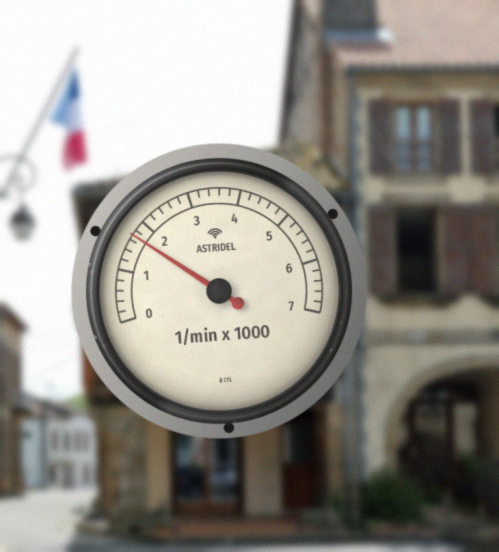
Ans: rpm 1700
